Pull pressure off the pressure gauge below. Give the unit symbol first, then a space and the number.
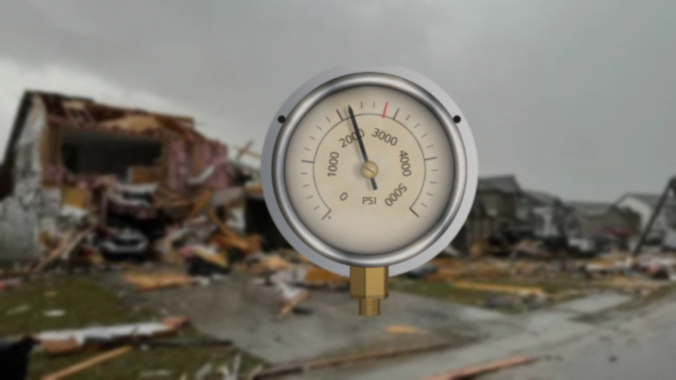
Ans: psi 2200
